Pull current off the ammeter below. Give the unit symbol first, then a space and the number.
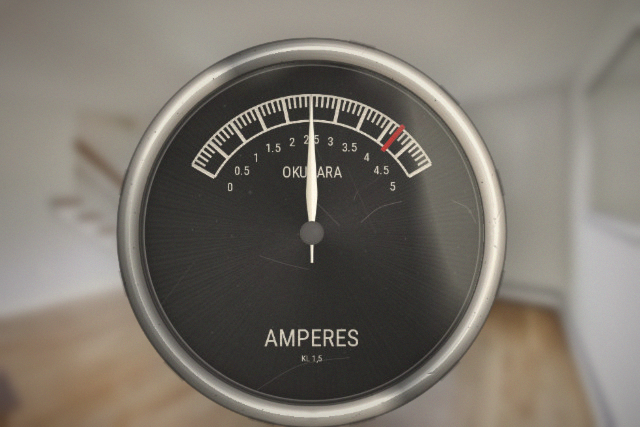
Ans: A 2.5
